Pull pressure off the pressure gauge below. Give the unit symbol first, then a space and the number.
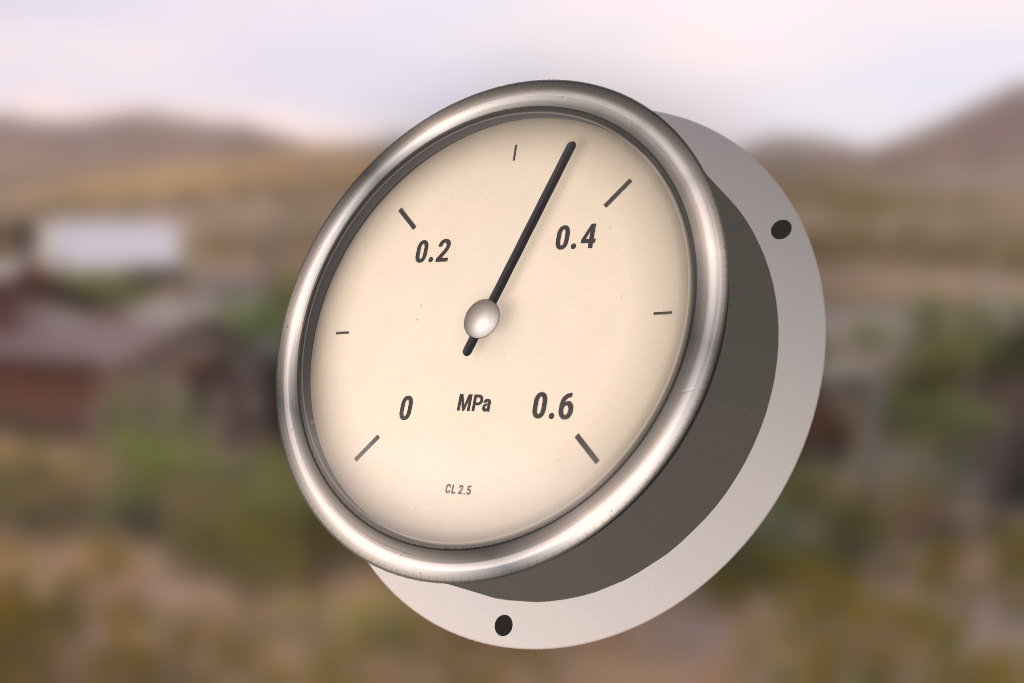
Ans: MPa 0.35
